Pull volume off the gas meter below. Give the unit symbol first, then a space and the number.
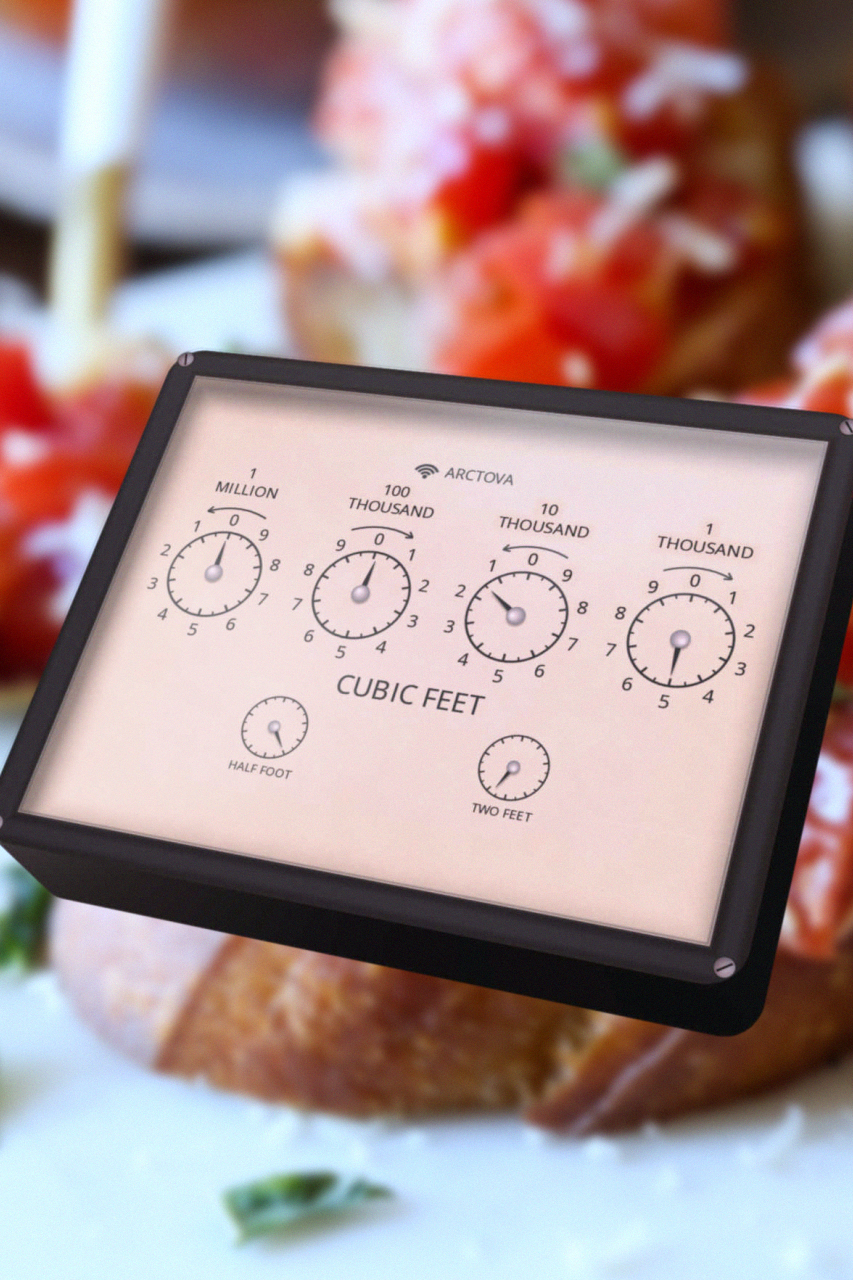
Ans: ft³ 1500
